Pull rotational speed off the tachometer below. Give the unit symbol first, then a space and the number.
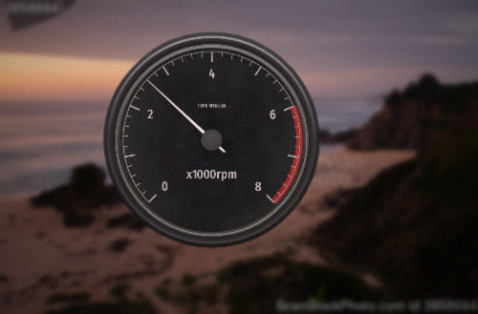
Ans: rpm 2600
